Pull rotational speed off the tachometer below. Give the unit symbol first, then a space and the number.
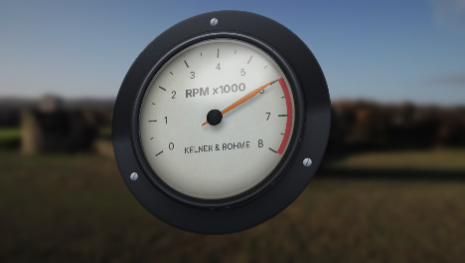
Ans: rpm 6000
